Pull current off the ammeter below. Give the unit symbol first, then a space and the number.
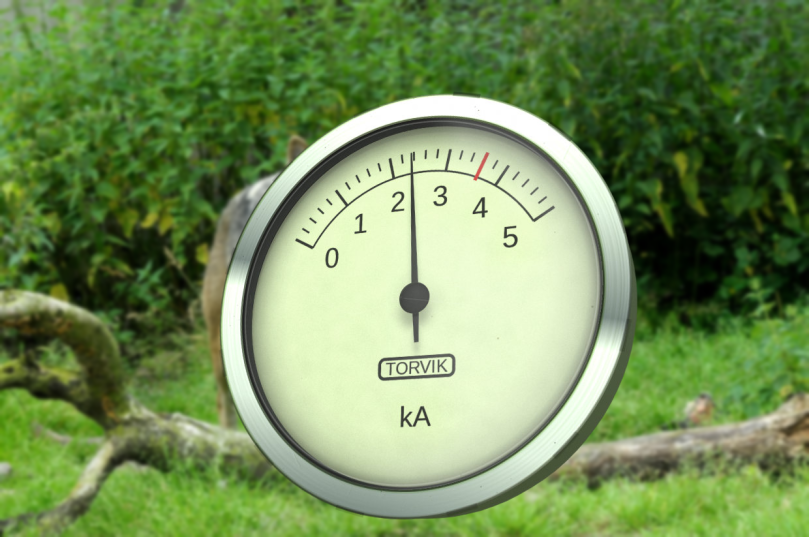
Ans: kA 2.4
